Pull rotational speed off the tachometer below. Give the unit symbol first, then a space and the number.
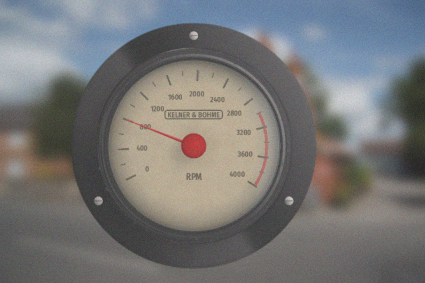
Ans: rpm 800
